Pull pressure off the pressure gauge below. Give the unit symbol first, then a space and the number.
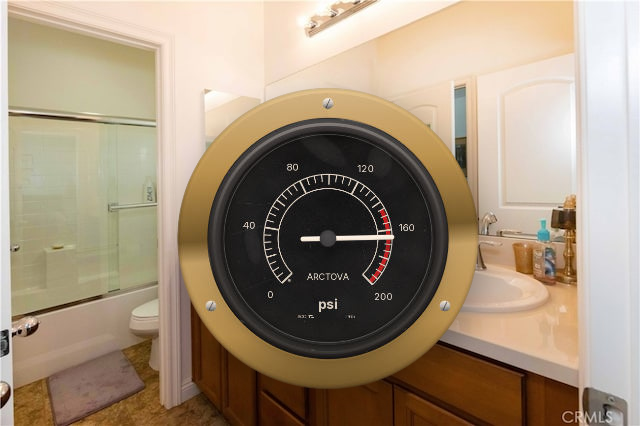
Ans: psi 165
